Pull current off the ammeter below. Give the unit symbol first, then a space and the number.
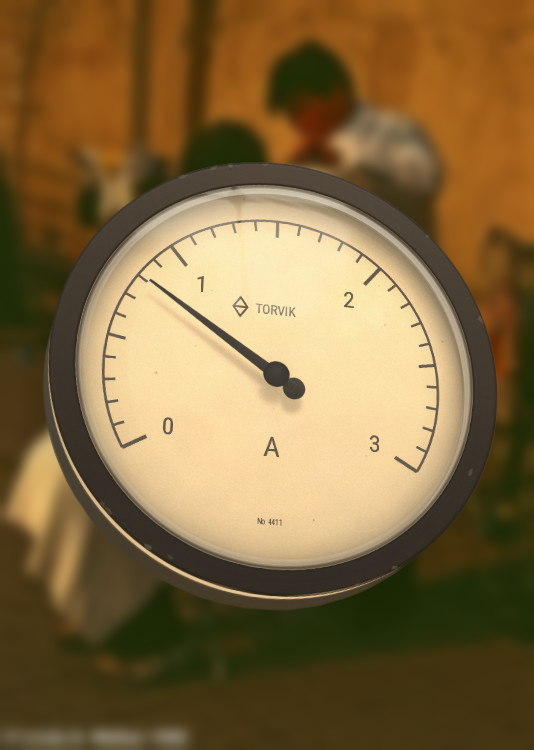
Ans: A 0.8
